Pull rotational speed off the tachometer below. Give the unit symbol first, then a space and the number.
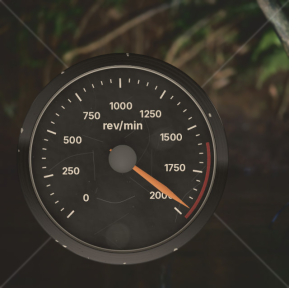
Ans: rpm 1950
